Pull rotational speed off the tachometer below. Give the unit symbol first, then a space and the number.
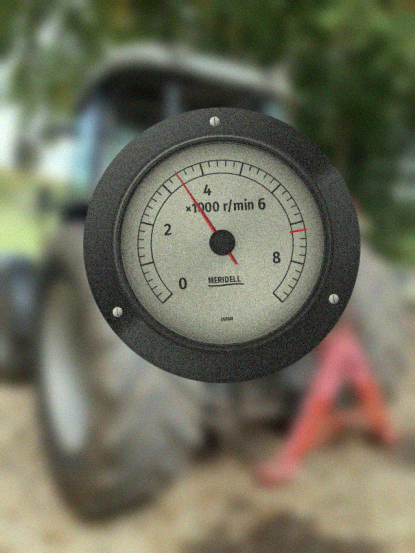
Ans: rpm 3400
